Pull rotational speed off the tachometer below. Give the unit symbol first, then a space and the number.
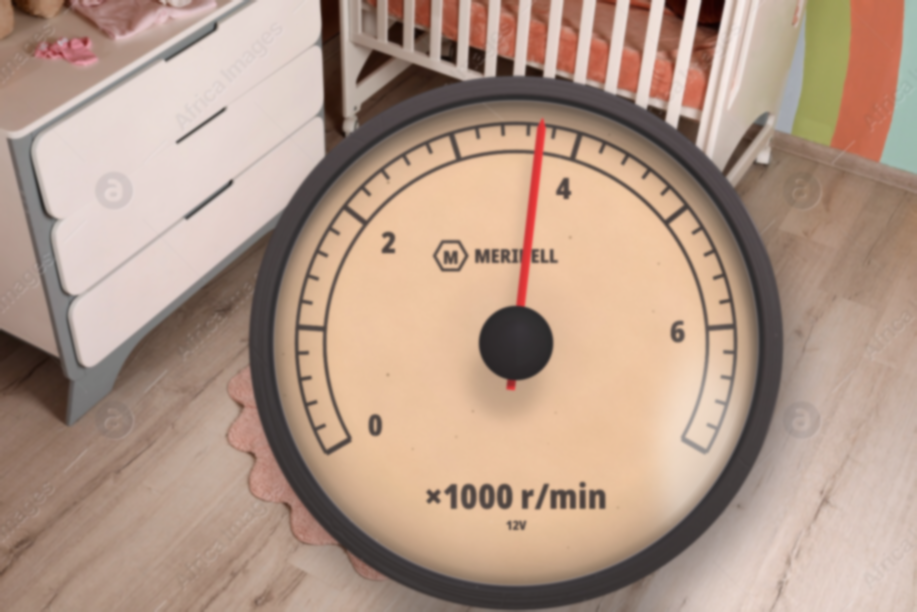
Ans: rpm 3700
